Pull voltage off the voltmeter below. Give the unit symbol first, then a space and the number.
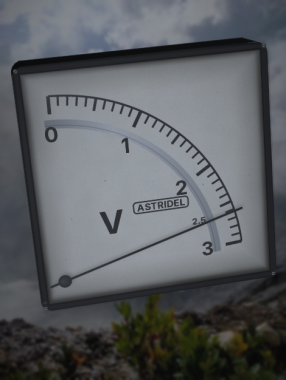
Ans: V 2.6
